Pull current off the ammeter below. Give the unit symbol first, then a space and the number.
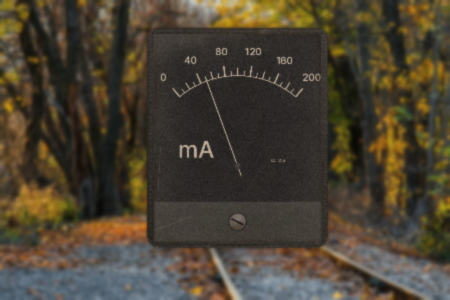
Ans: mA 50
